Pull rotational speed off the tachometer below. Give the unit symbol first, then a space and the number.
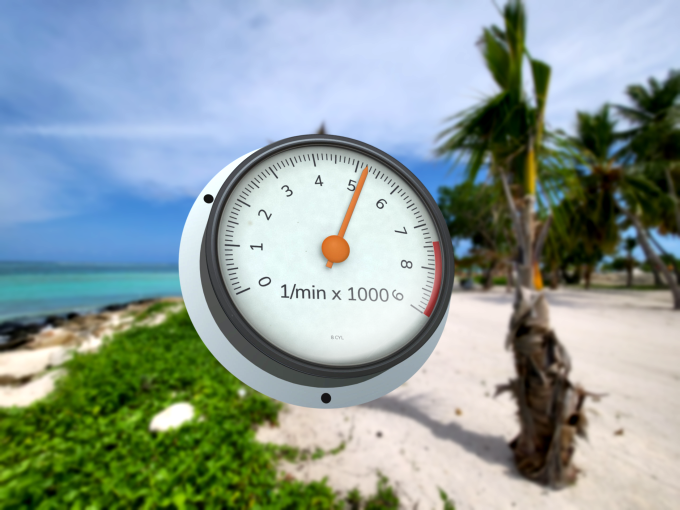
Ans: rpm 5200
